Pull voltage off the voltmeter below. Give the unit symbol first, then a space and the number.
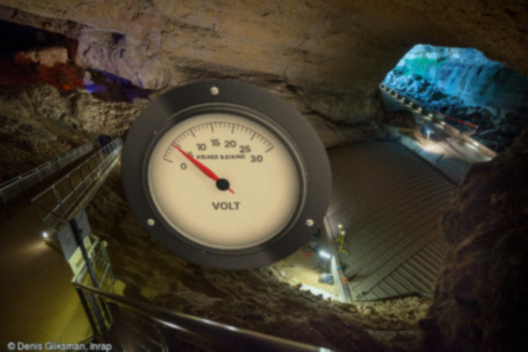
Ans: V 5
